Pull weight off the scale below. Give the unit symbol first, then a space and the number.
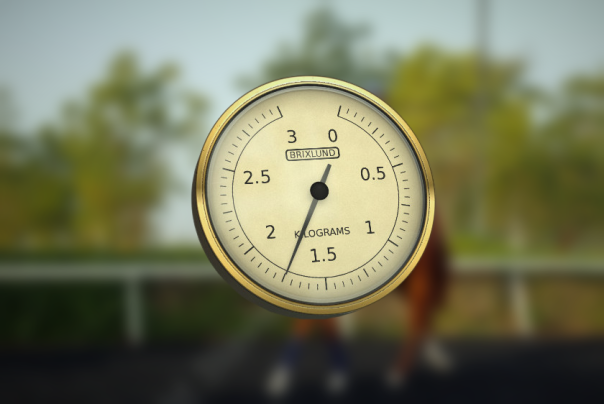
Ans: kg 1.75
